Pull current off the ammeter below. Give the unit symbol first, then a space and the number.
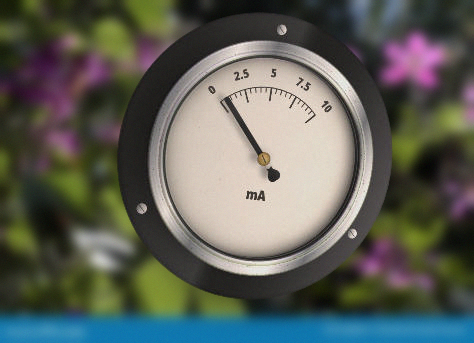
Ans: mA 0.5
